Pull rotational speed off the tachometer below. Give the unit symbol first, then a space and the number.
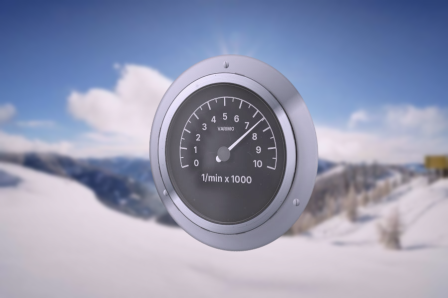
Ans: rpm 7500
